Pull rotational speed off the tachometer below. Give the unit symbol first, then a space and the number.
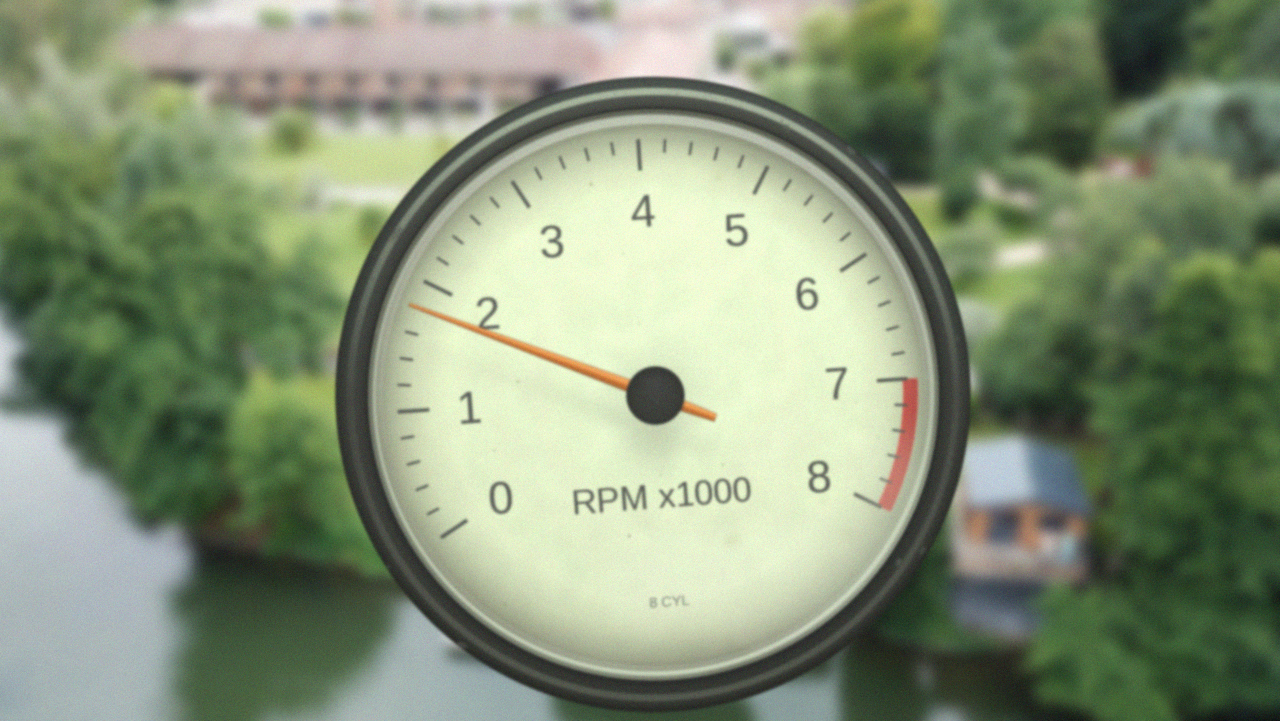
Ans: rpm 1800
